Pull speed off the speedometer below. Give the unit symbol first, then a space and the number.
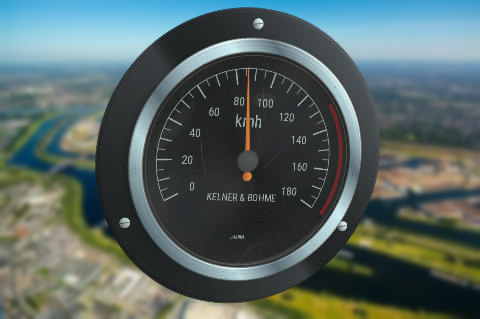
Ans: km/h 85
